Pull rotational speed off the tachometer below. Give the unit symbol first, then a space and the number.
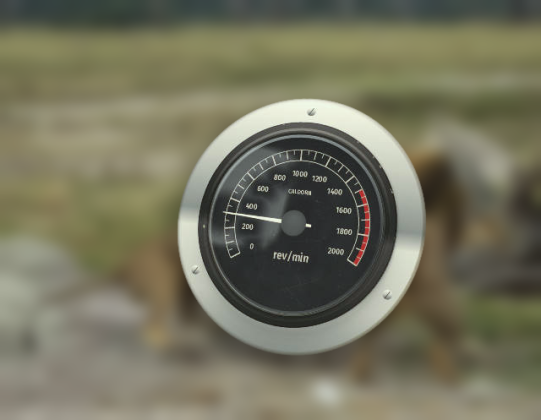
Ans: rpm 300
